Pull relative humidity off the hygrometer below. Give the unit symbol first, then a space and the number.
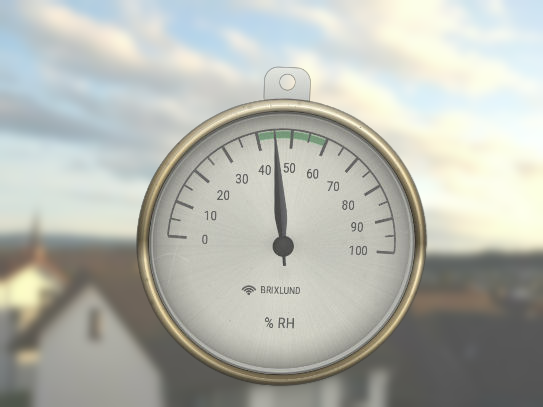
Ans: % 45
